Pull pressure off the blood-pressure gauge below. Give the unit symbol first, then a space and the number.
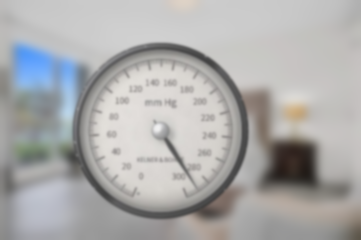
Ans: mmHg 290
